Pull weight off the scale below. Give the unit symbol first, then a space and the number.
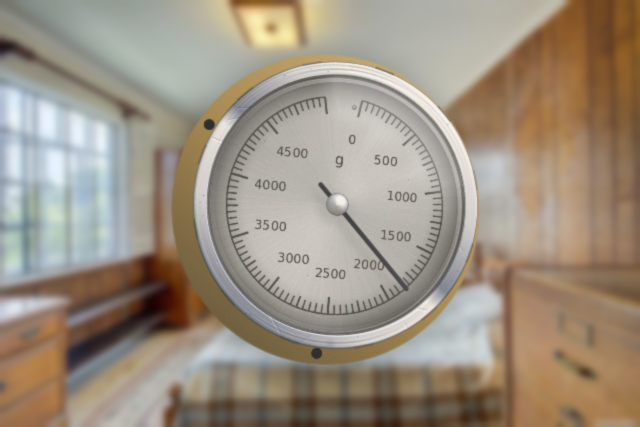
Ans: g 1850
